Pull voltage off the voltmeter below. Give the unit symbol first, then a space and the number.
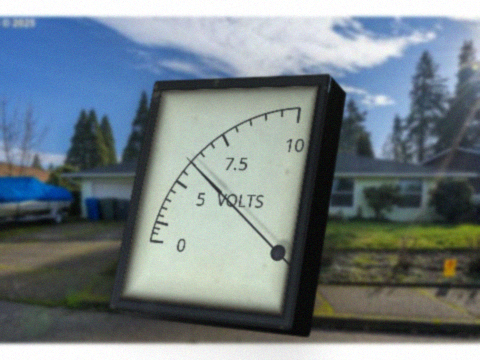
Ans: V 6
